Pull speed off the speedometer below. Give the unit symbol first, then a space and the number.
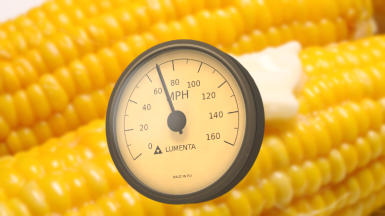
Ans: mph 70
